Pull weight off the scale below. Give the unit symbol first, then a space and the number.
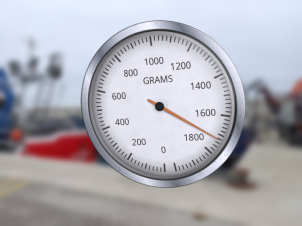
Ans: g 1720
